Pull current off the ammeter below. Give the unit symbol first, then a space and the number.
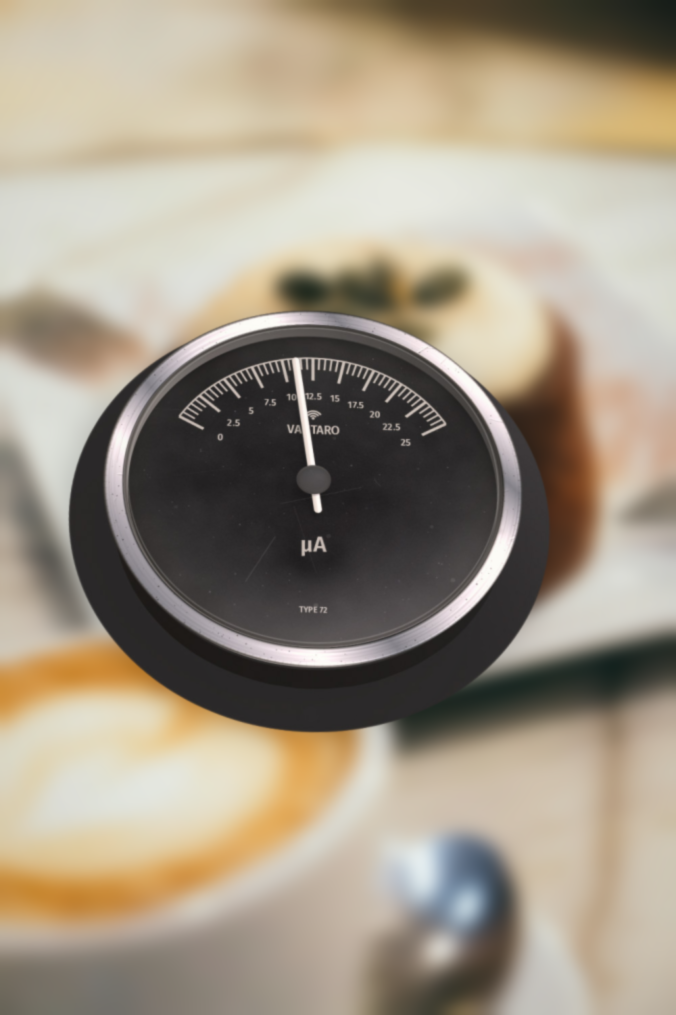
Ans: µA 11
